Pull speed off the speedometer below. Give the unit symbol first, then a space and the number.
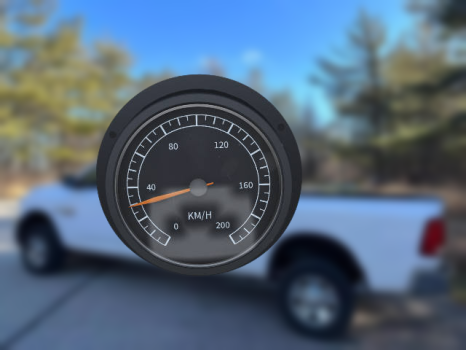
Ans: km/h 30
